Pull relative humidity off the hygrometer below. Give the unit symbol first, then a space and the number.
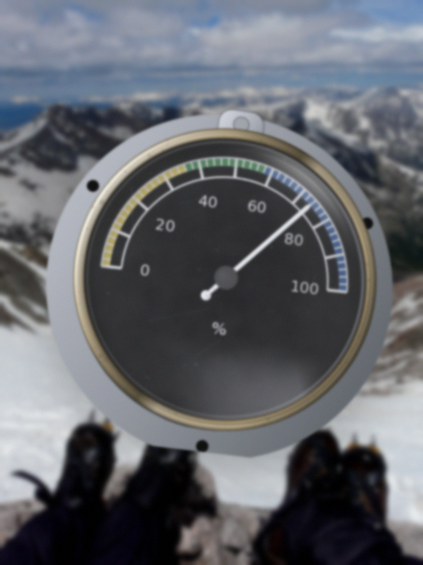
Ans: % 74
